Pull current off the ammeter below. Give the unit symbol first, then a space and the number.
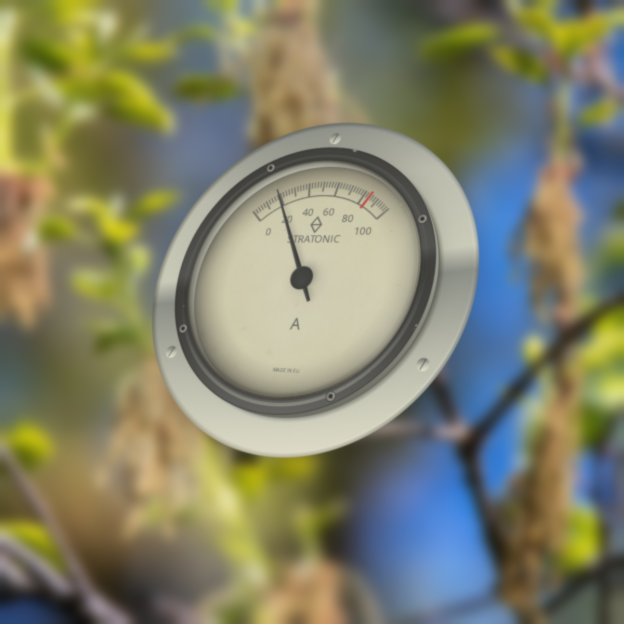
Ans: A 20
